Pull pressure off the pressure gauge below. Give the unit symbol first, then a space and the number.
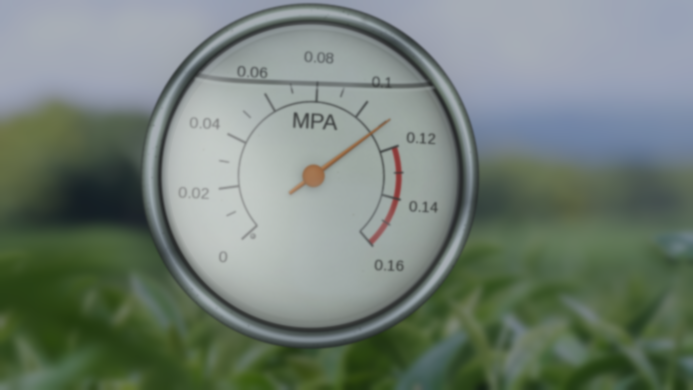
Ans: MPa 0.11
